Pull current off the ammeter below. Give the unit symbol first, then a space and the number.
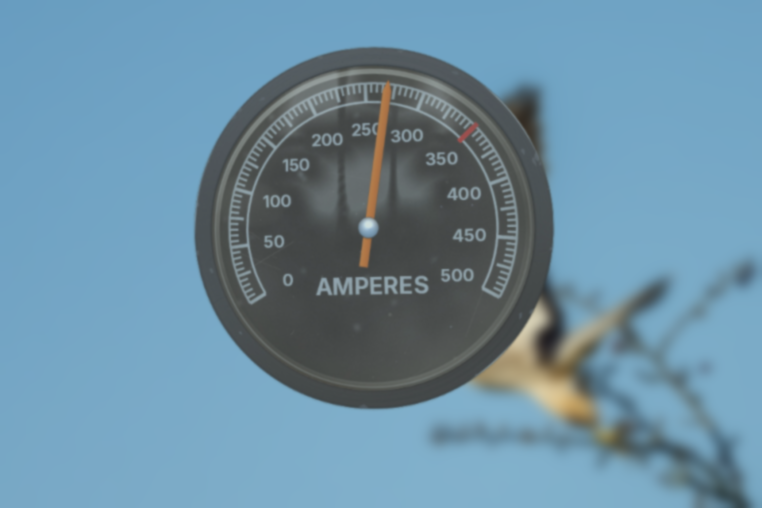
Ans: A 270
